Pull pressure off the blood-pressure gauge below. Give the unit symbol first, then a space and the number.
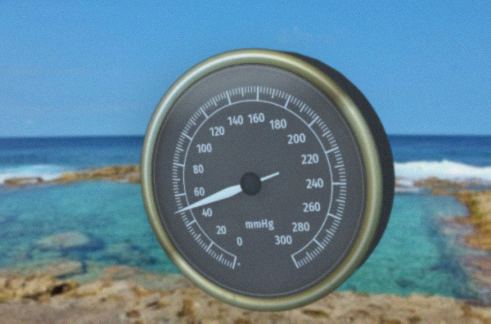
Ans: mmHg 50
